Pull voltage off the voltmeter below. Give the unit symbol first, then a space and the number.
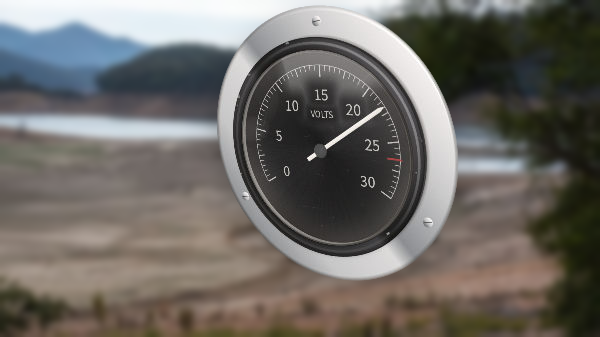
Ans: V 22
